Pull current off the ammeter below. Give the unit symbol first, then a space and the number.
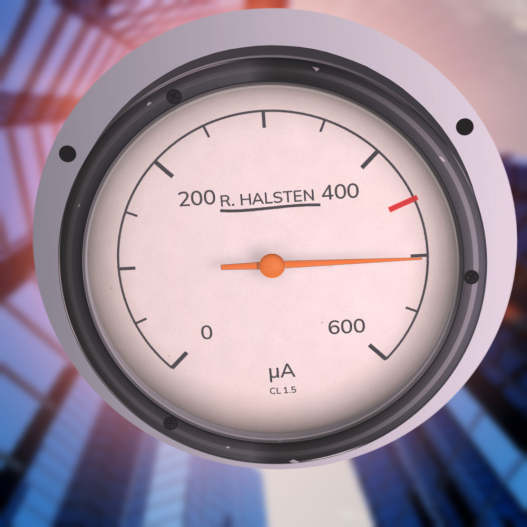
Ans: µA 500
